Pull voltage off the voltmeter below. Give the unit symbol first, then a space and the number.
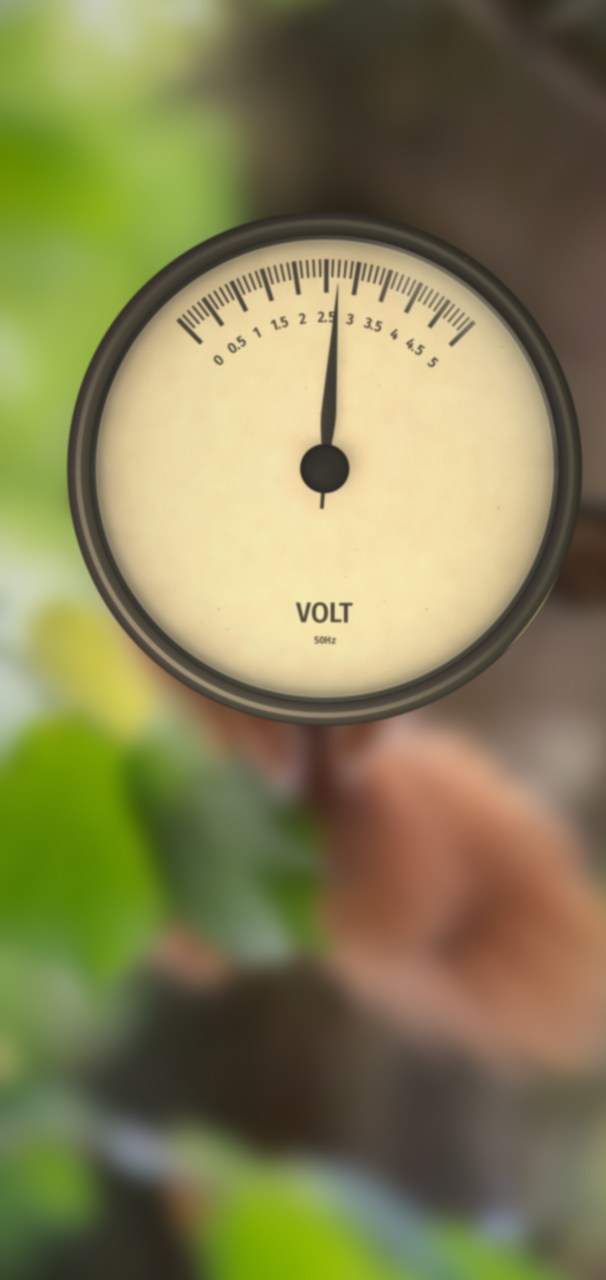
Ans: V 2.7
